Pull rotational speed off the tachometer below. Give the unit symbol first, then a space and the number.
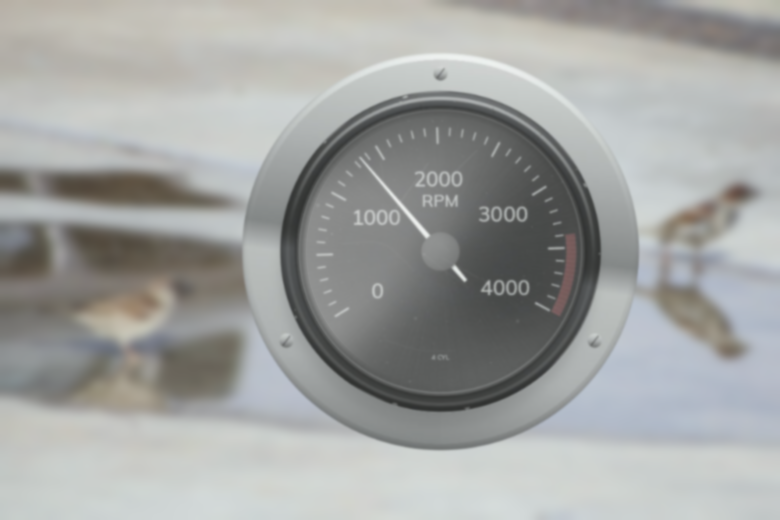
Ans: rpm 1350
